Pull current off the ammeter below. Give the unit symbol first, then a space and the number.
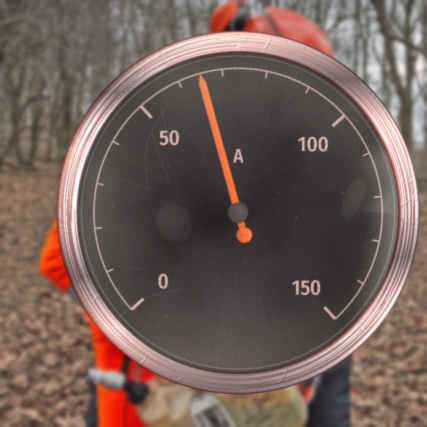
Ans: A 65
